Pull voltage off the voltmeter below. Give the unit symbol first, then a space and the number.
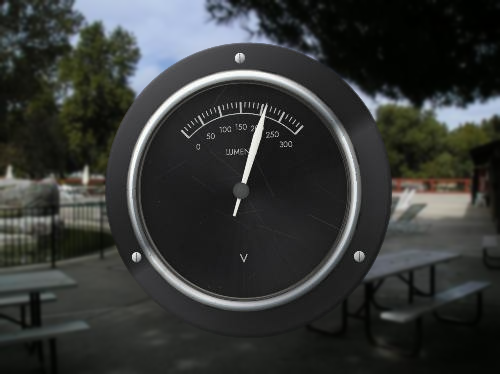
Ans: V 210
